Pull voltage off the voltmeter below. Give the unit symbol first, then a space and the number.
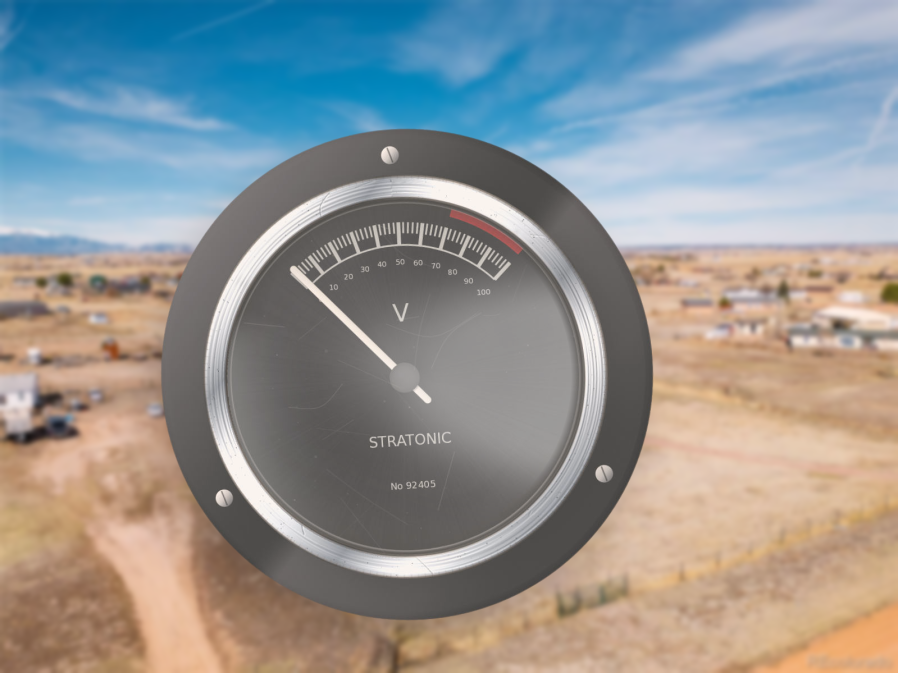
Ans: V 2
